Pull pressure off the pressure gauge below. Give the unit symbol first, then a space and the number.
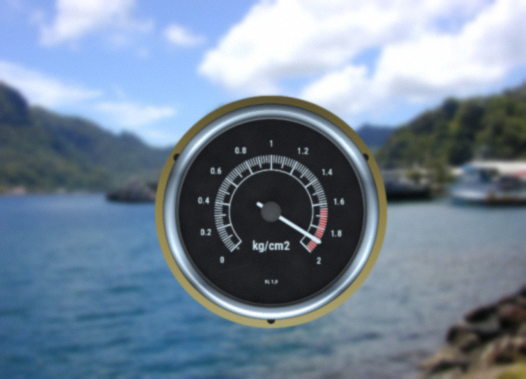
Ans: kg/cm² 1.9
